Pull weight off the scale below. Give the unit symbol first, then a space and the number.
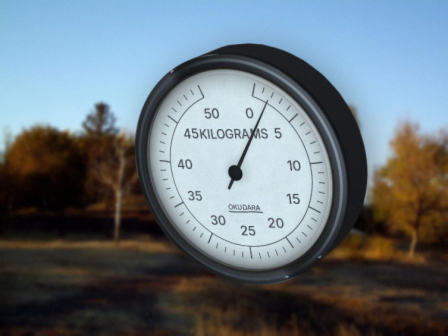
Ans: kg 2
